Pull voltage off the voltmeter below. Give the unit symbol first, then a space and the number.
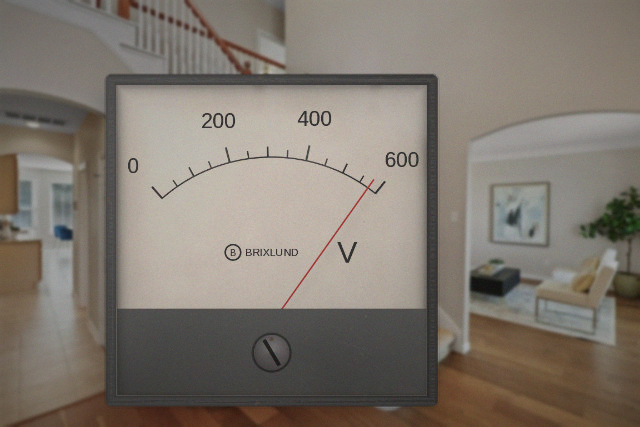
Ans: V 575
